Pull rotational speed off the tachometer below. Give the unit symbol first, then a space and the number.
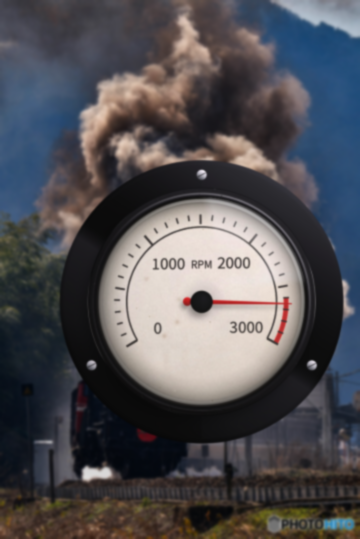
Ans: rpm 2650
